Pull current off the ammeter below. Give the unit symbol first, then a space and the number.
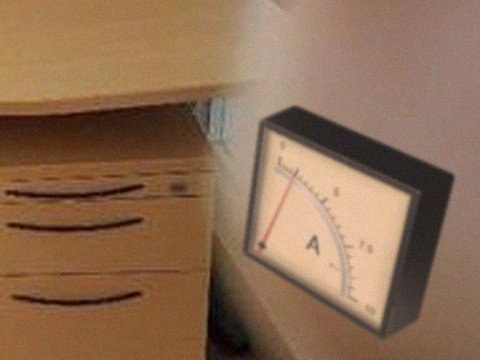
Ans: A 2.5
